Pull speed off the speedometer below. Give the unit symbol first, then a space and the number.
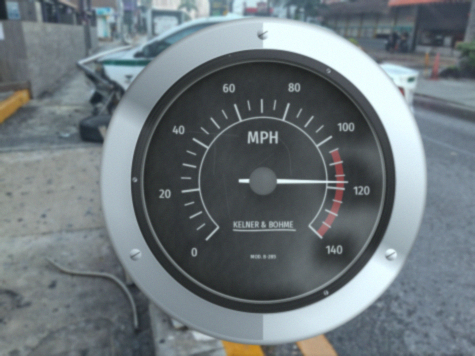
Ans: mph 117.5
